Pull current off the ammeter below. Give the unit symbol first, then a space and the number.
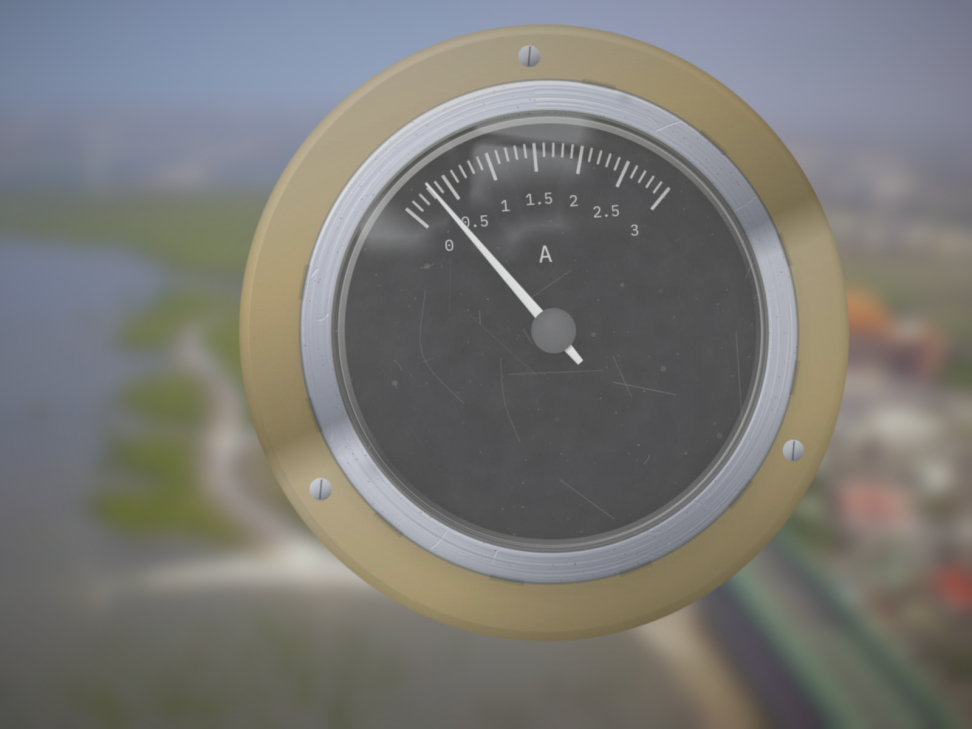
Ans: A 0.3
